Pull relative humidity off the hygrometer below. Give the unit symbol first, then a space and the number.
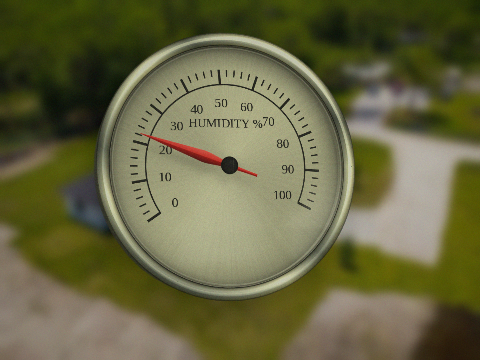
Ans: % 22
